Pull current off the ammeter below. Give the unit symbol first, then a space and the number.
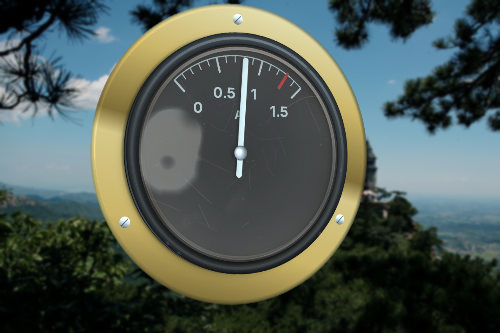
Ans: A 0.8
